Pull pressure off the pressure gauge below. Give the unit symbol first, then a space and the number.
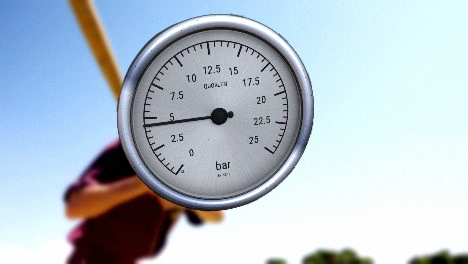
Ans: bar 4.5
